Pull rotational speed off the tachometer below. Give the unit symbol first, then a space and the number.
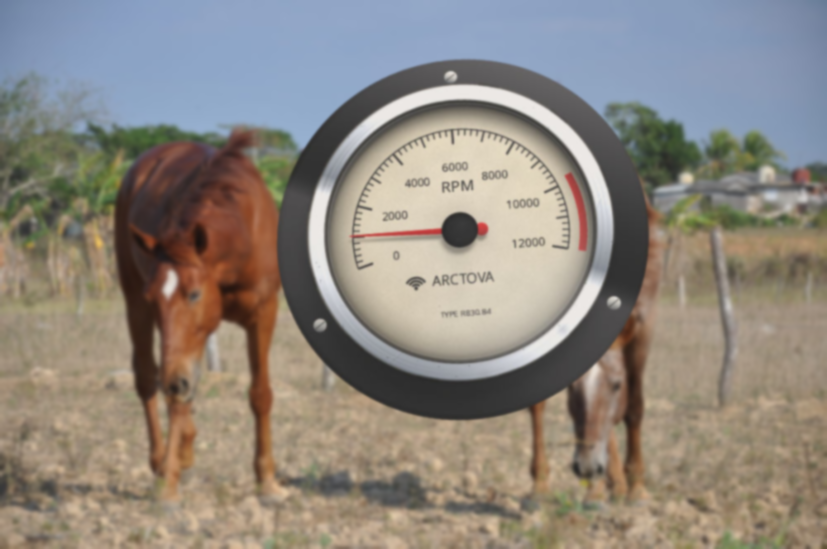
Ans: rpm 1000
